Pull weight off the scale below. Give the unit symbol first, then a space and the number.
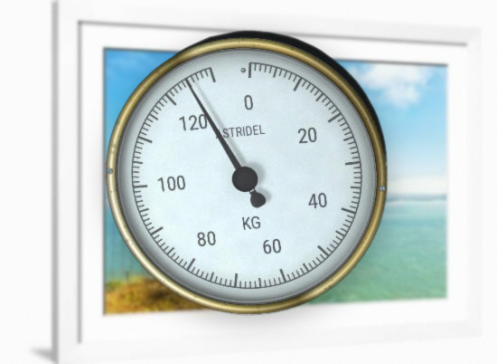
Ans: kg 125
